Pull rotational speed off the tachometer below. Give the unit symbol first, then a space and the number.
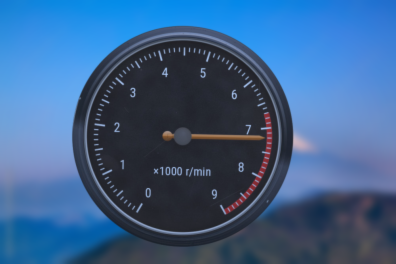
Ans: rpm 7200
